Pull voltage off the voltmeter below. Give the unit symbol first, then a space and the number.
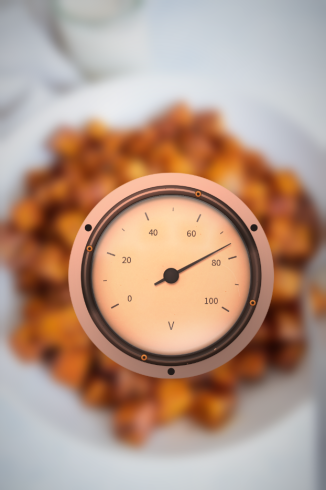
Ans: V 75
